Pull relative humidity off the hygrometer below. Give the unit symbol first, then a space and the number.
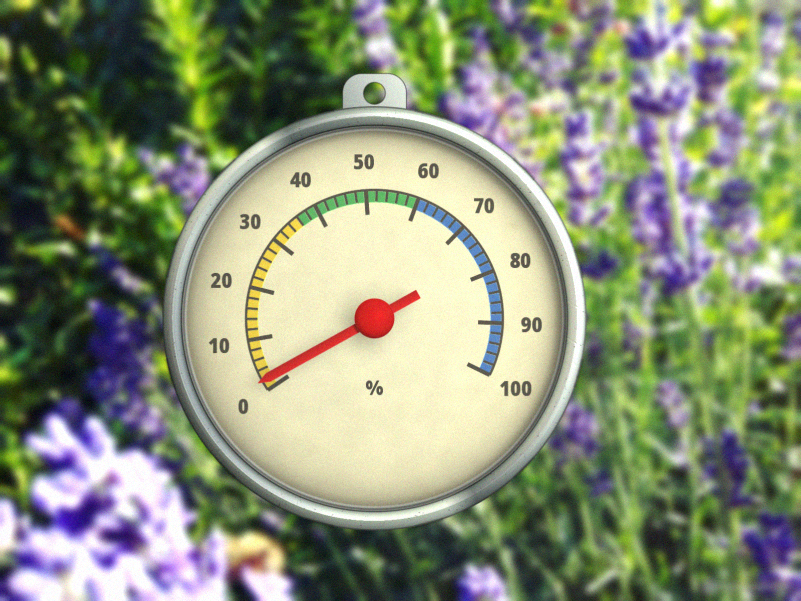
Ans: % 2
